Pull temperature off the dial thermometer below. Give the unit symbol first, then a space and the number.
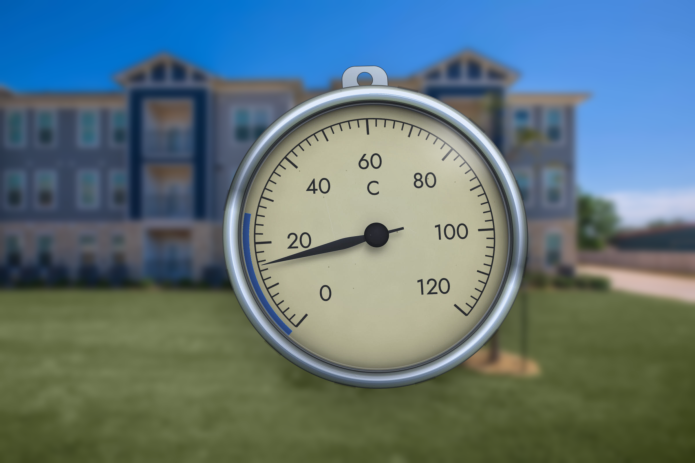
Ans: °C 15
